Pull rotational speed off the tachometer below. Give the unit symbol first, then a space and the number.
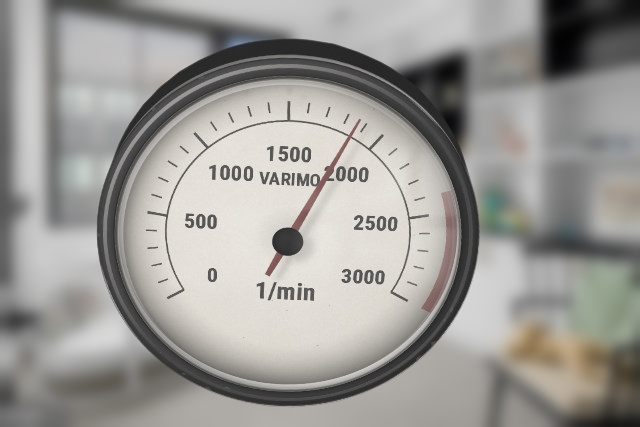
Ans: rpm 1850
